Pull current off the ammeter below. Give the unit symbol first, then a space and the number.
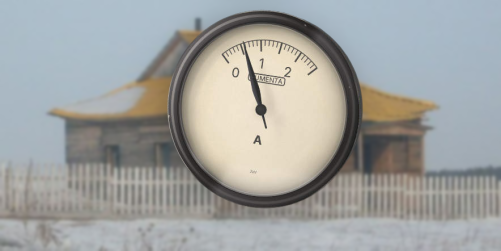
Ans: A 0.6
